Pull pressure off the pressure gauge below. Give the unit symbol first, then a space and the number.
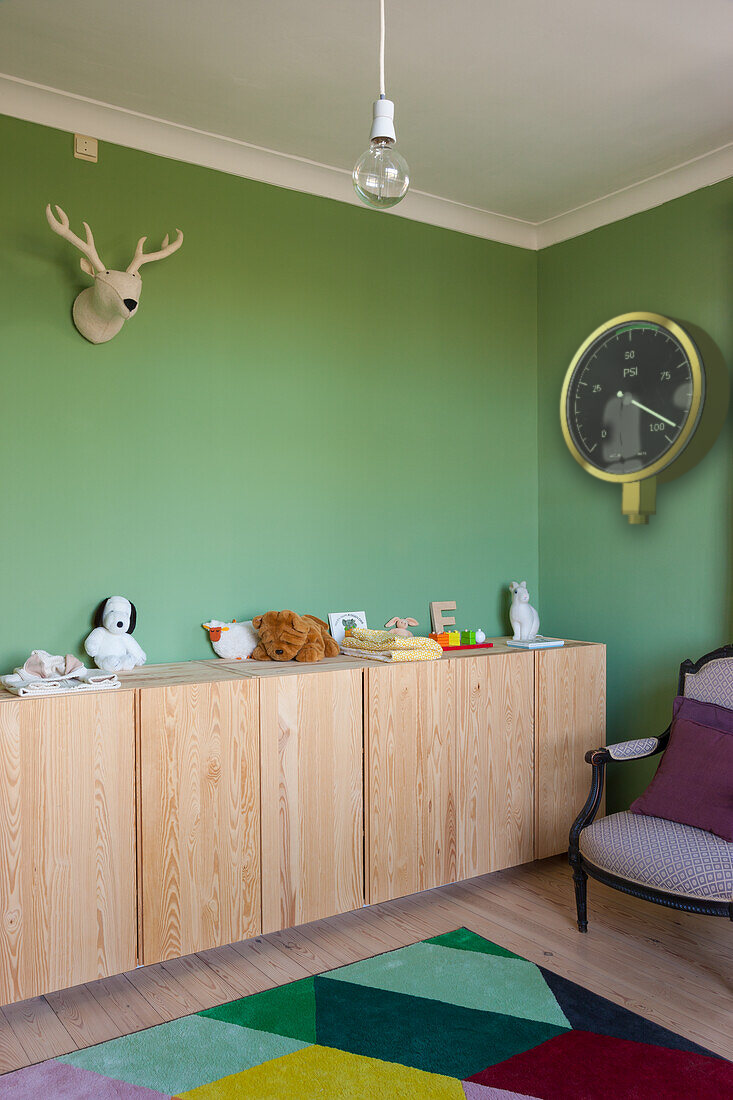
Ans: psi 95
